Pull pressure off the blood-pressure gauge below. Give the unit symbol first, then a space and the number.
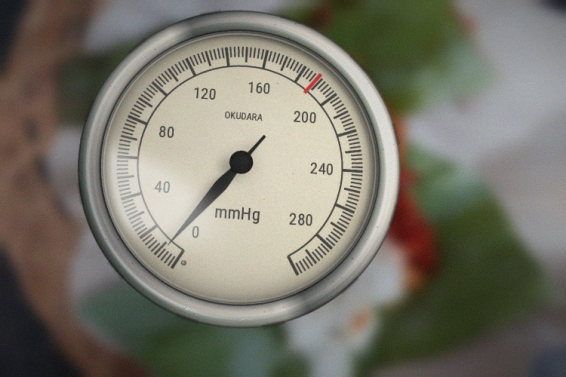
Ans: mmHg 8
